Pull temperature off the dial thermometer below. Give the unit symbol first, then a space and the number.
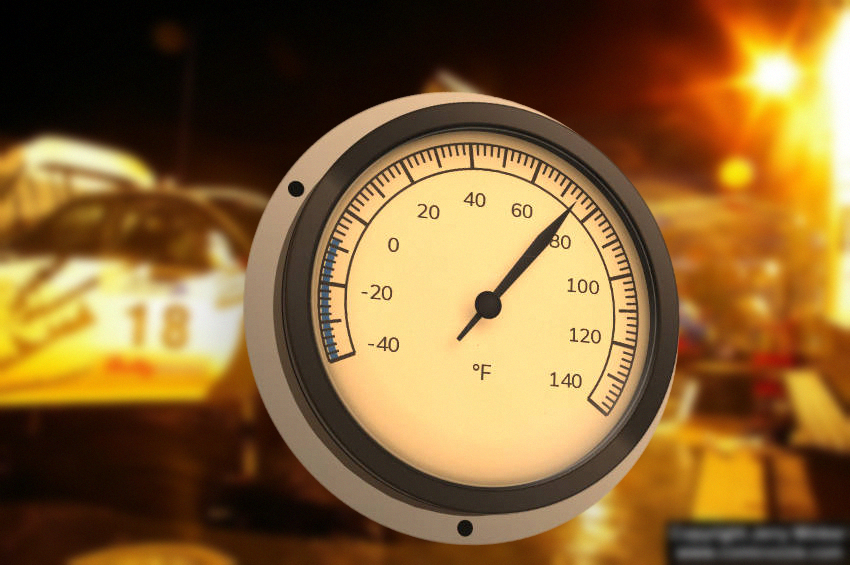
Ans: °F 74
